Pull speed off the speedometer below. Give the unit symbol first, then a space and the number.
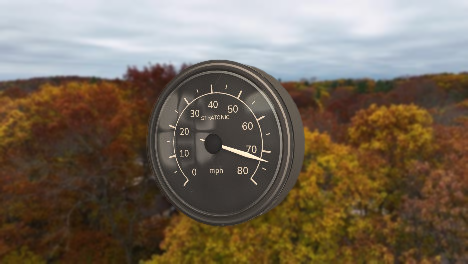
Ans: mph 72.5
